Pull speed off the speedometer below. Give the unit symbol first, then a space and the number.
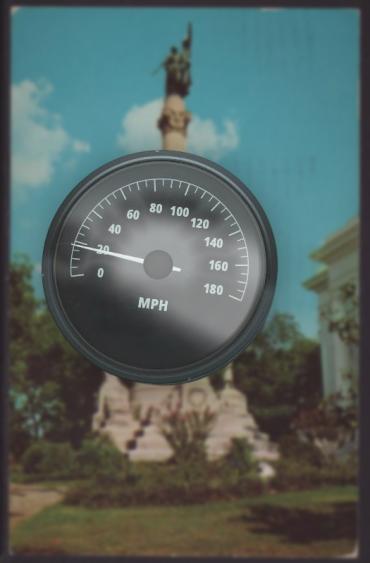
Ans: mph 17.5
